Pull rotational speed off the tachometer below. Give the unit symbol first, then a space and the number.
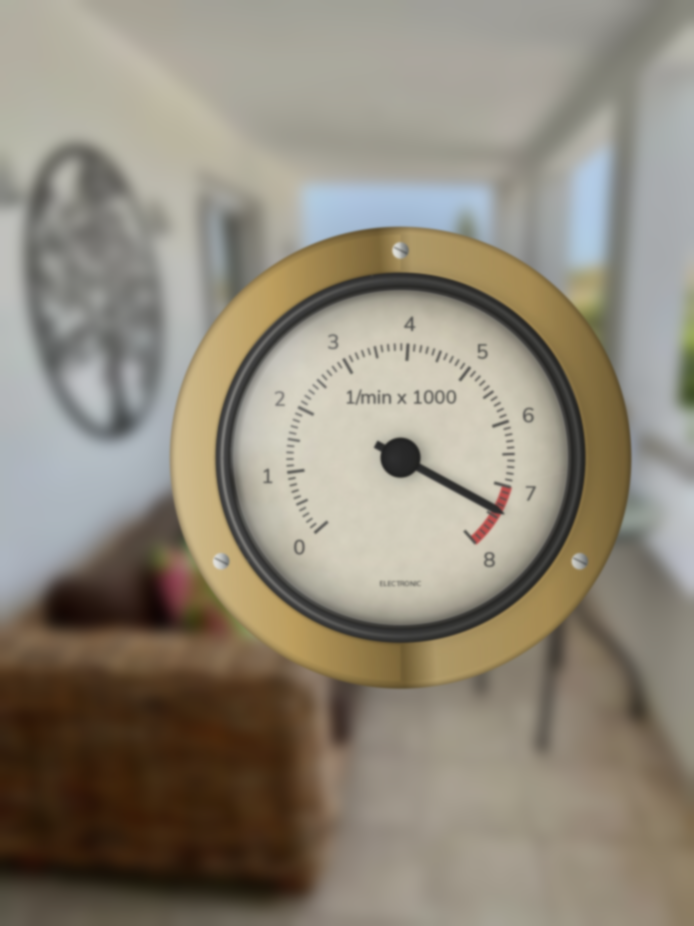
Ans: rpm 7400
